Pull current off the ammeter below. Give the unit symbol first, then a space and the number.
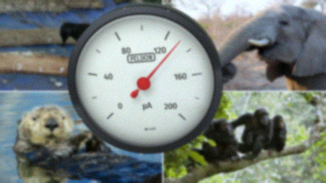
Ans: µA 130
